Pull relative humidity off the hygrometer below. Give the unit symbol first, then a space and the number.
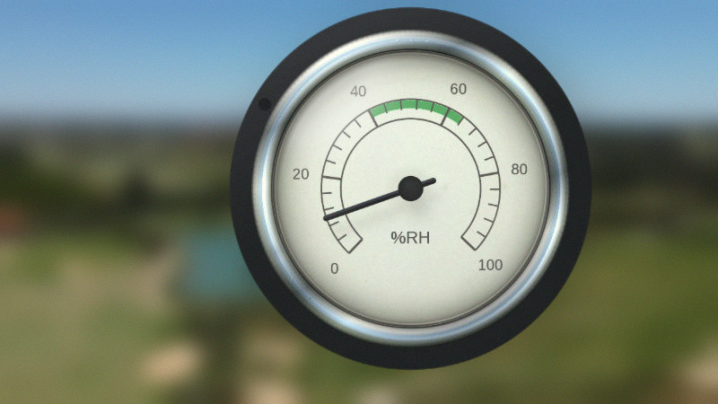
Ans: % 10
